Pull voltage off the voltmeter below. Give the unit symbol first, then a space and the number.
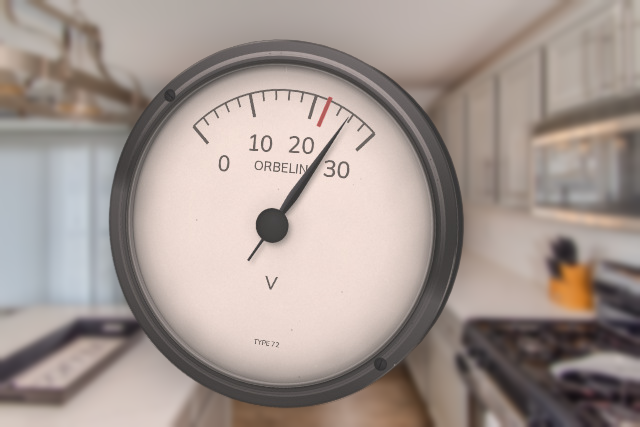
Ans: V 26
